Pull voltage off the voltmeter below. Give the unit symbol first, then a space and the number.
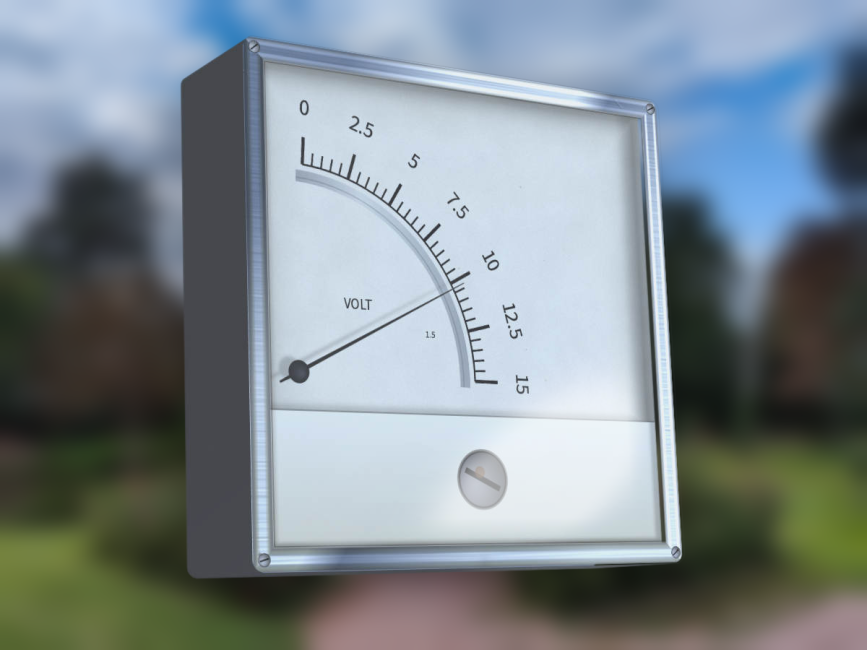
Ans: V 10.25
